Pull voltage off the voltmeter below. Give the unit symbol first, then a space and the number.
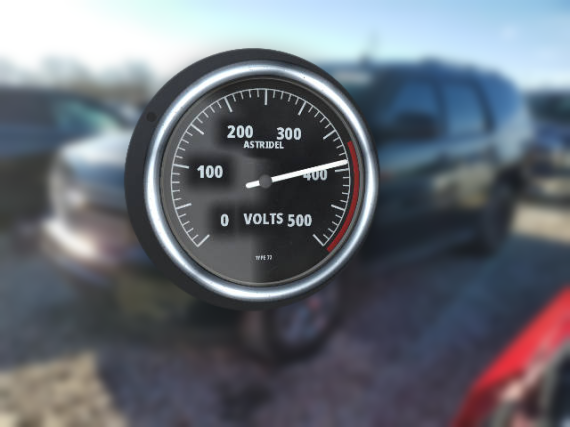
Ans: V 390
